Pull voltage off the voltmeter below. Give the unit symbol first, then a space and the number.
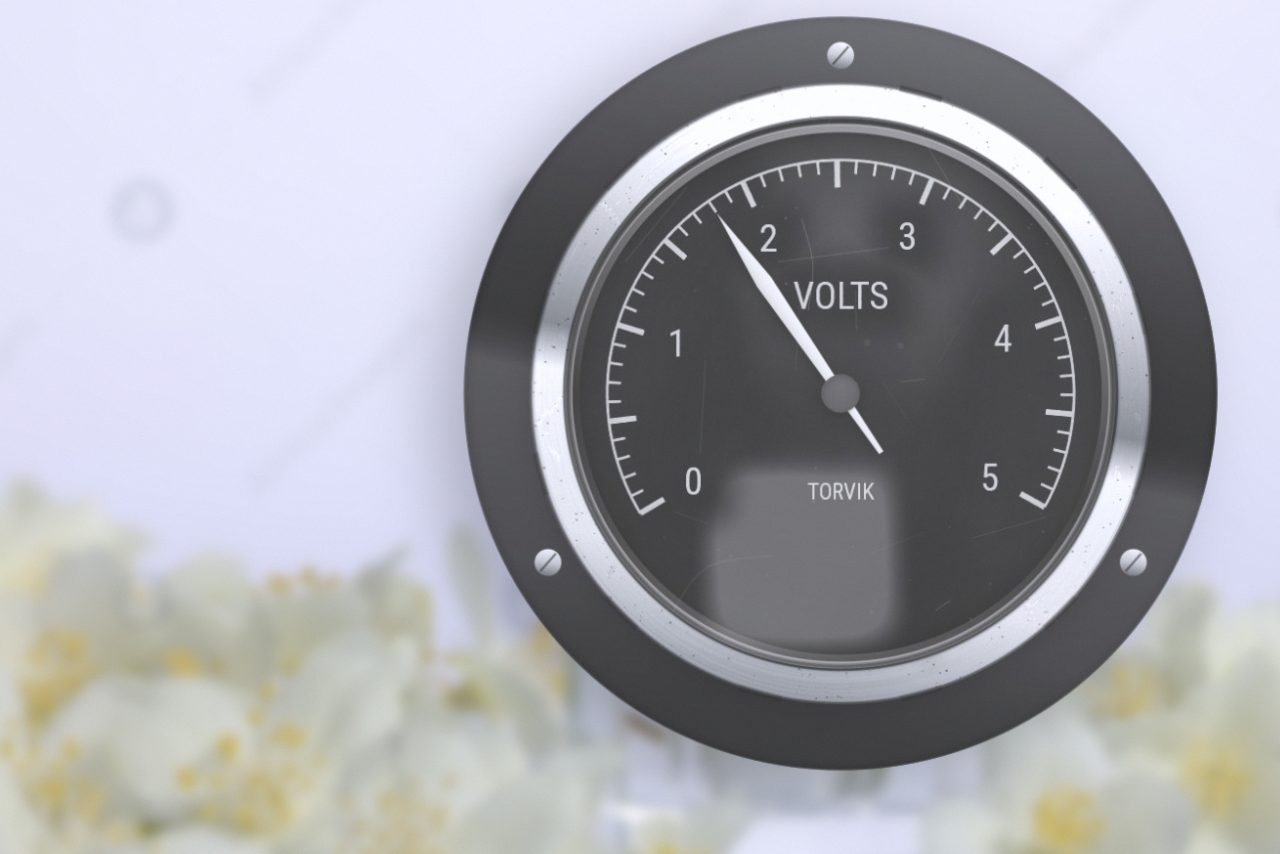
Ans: V 1.8
